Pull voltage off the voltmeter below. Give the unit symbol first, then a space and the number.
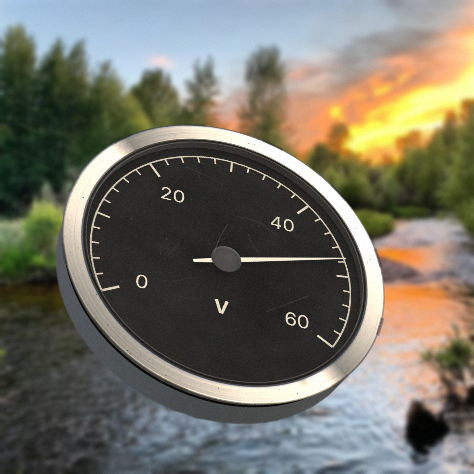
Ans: V 48
